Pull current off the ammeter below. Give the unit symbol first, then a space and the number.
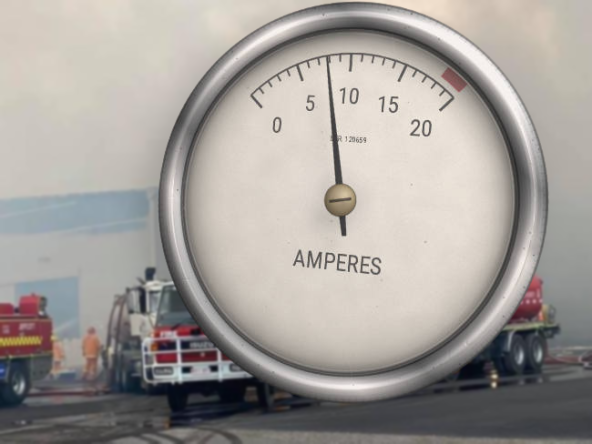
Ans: A 8
